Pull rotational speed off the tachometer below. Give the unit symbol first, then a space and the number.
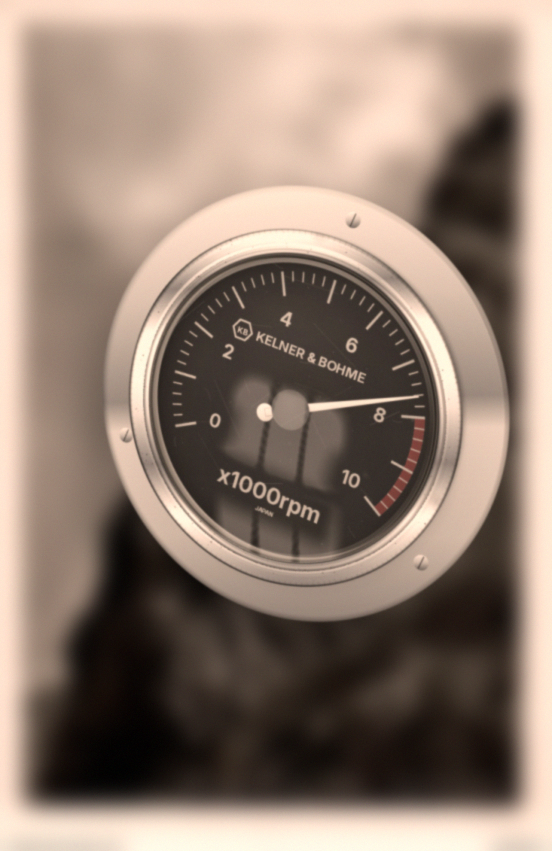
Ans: rpm 7600
